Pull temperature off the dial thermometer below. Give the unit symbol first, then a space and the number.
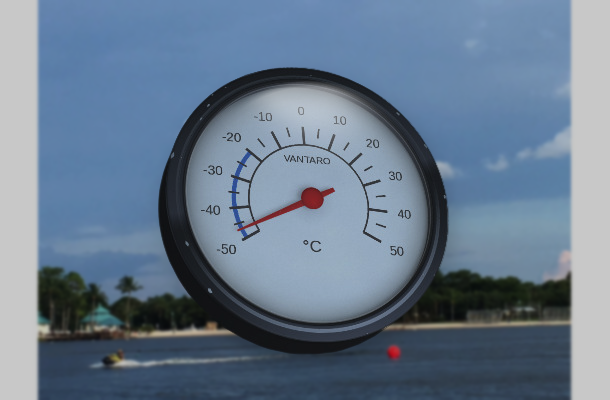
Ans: °C -47.5
